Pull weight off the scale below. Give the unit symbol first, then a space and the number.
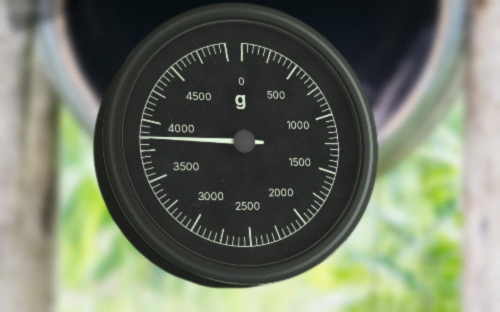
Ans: g 3850
